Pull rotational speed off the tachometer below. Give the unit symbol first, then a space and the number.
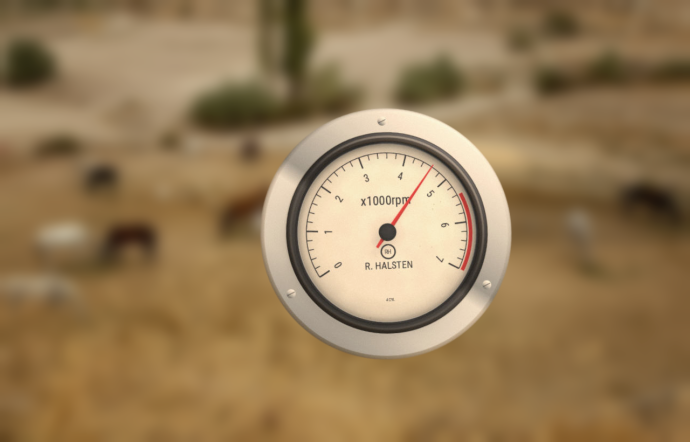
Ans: rpm 4600
